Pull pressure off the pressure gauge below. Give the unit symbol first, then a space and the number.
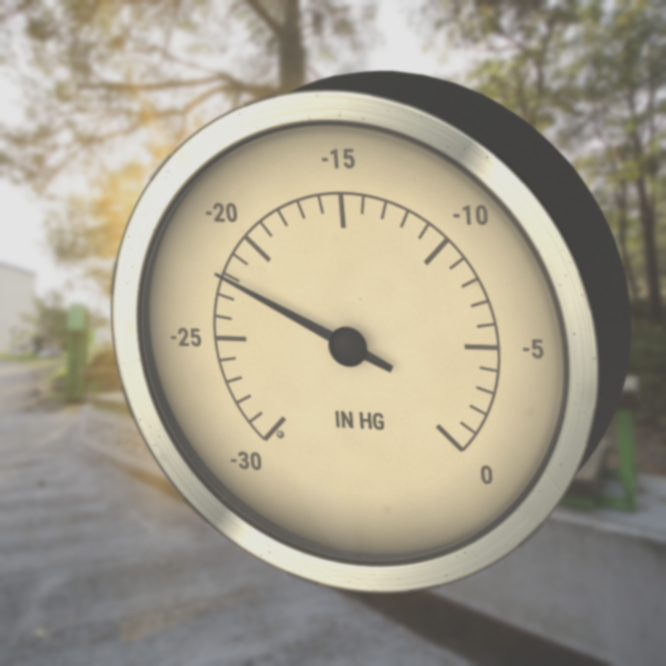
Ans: inHg -22
